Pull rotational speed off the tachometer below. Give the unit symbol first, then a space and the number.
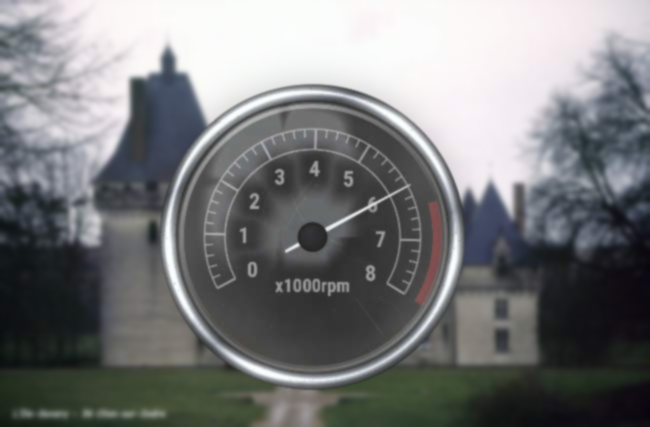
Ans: rpm 6000
